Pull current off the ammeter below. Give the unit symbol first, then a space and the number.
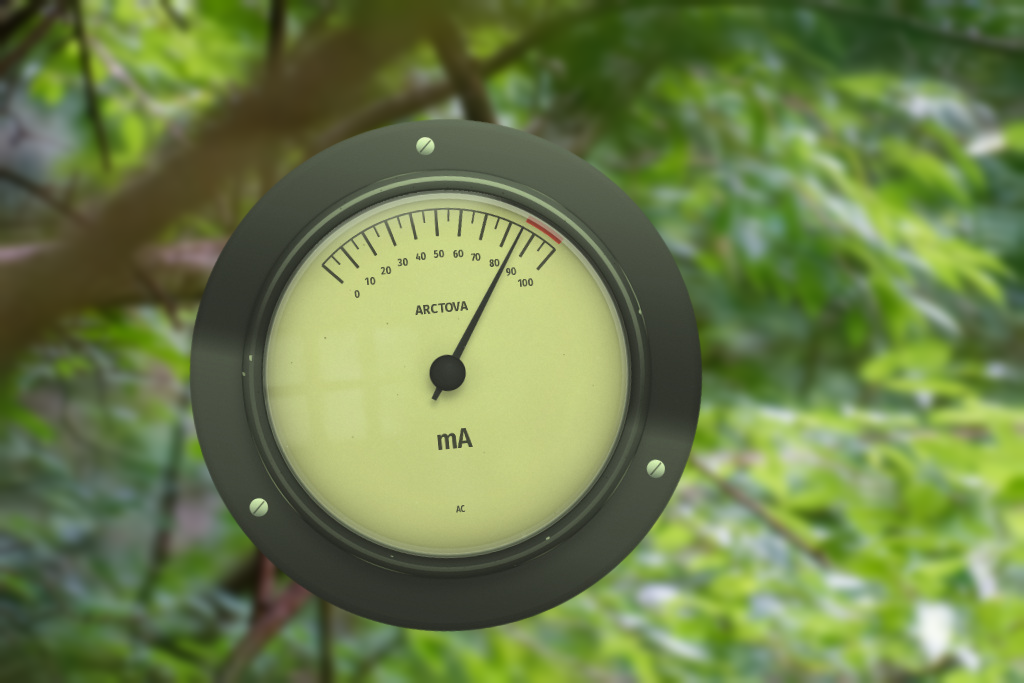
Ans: mA 85
